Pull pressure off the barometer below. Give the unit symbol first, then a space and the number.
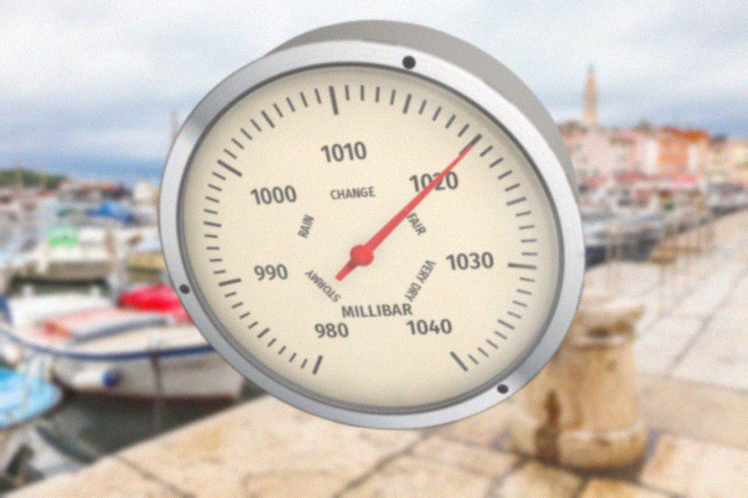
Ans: mbar 1020
